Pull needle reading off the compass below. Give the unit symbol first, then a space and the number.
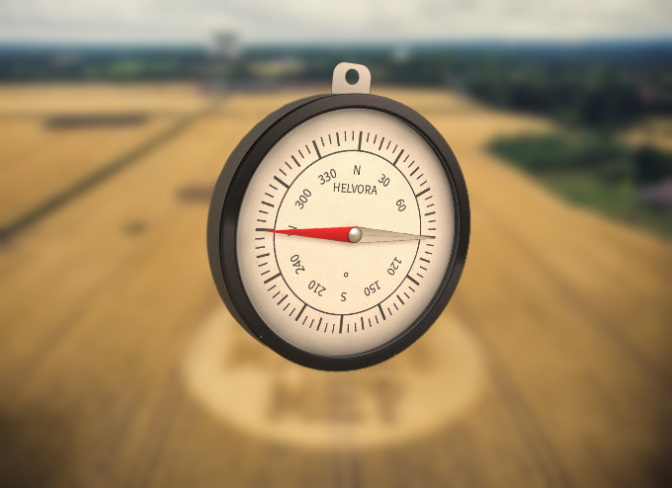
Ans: ° 270
